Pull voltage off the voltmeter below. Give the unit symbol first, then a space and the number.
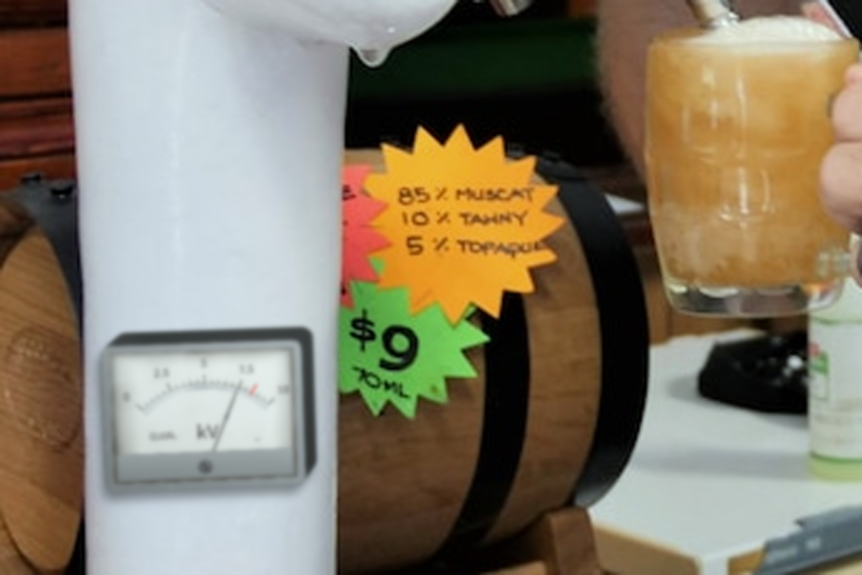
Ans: kV 7.5
